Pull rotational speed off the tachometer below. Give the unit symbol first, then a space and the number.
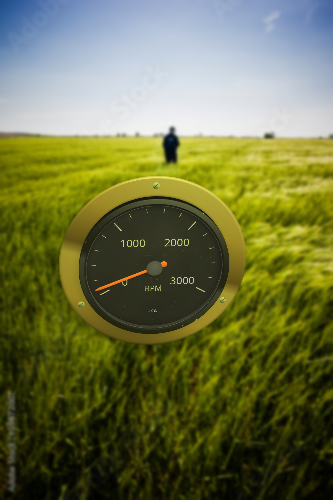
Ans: rpm 100
